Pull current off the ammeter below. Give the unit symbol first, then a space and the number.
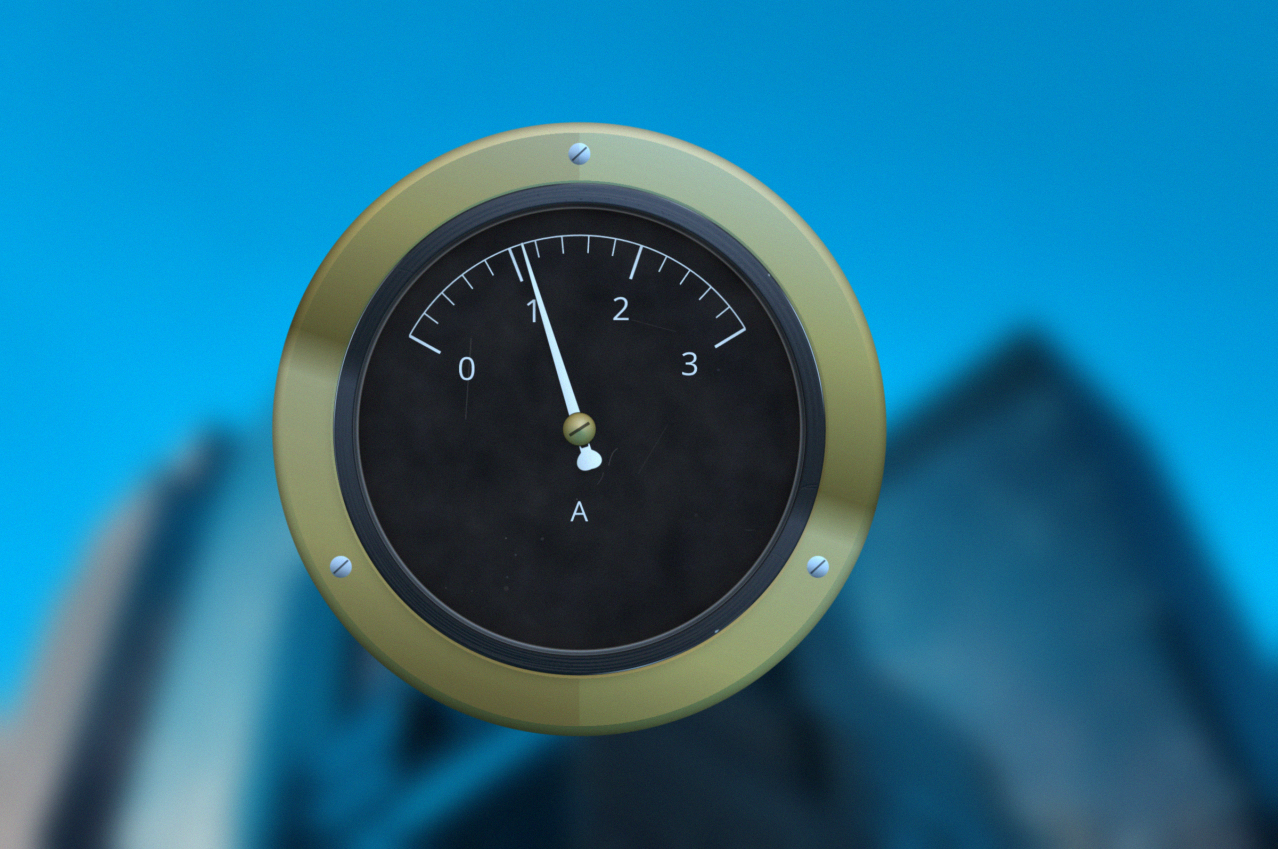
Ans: A 1.1
